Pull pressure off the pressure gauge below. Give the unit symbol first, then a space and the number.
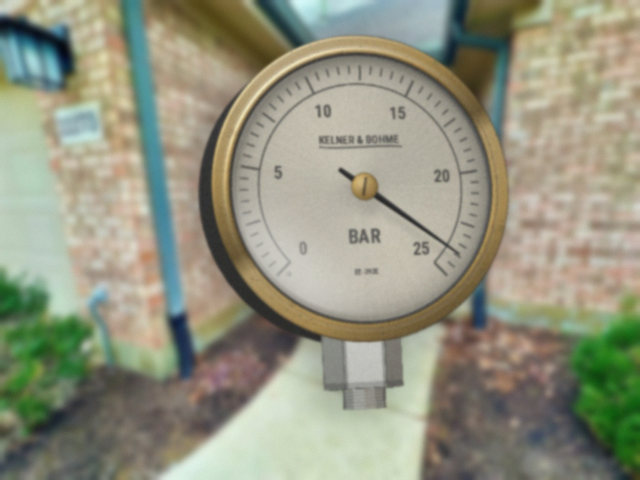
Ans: bar 24
